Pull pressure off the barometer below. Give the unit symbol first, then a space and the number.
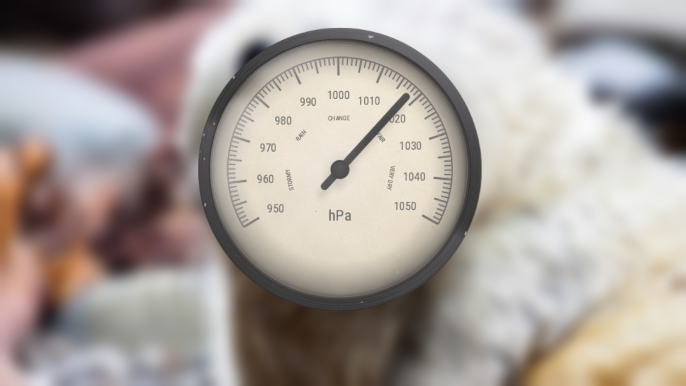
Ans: hPa 1018
